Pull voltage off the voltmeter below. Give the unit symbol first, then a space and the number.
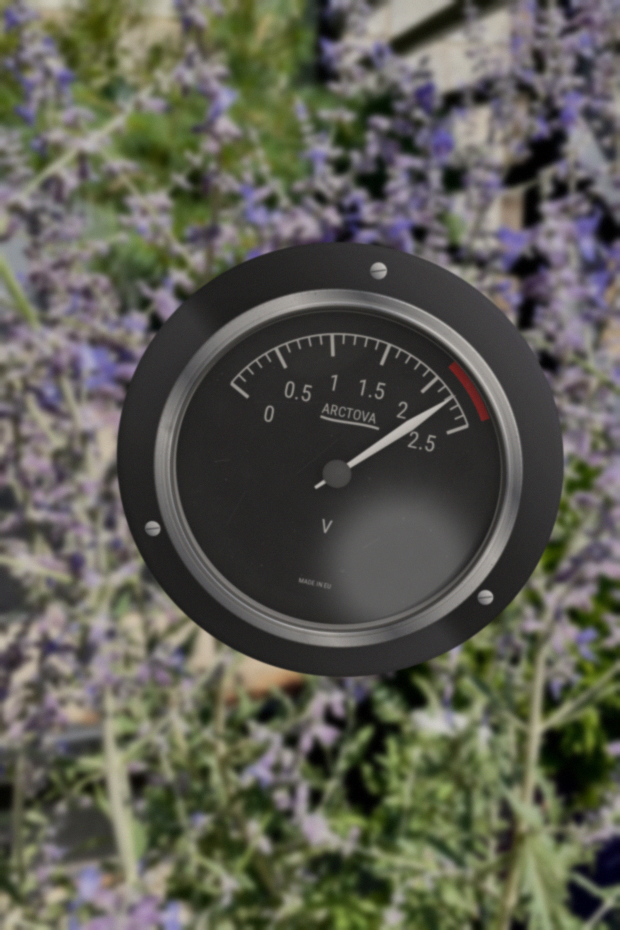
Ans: V 2.2
